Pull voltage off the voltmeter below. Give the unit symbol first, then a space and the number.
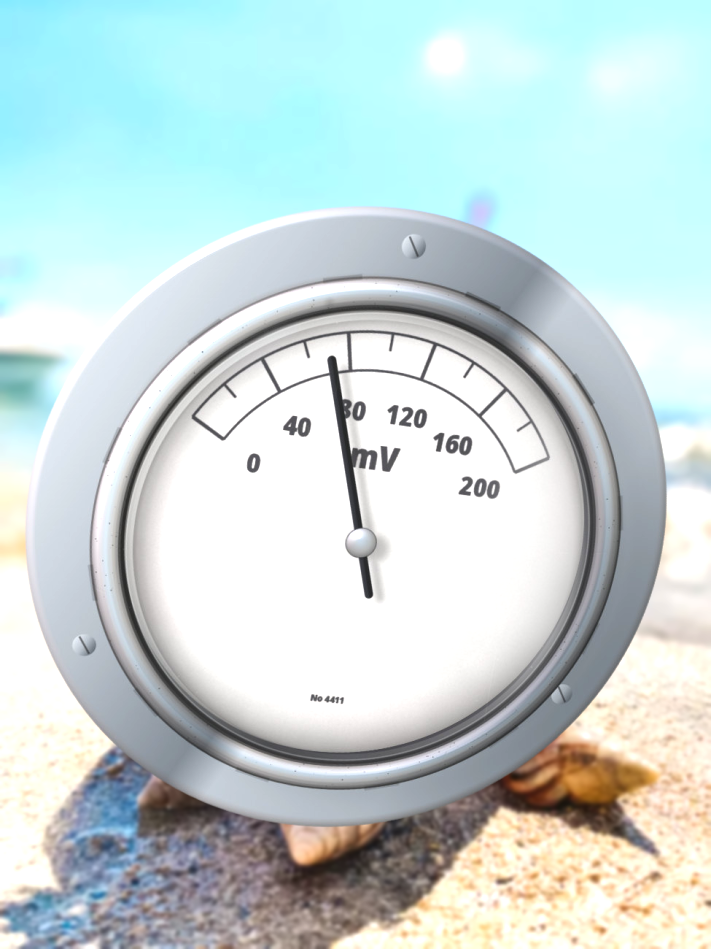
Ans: mV 70
